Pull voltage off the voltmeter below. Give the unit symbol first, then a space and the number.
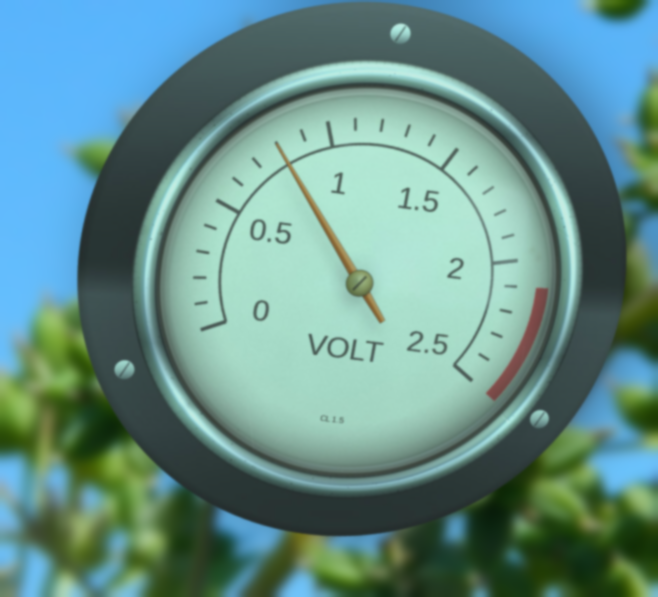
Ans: V 0.8
